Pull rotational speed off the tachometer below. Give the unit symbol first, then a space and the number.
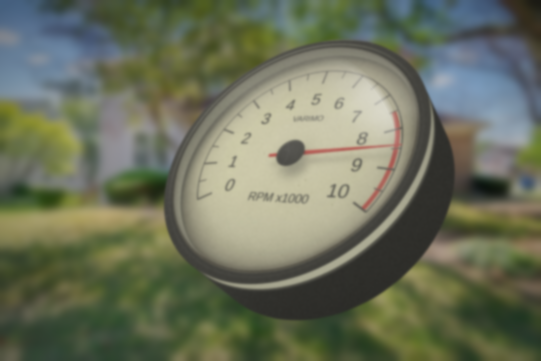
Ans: rpm 8500
